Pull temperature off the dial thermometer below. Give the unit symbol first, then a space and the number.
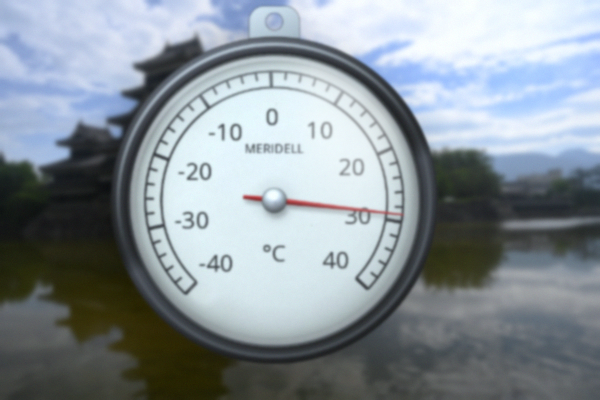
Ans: °C 29
